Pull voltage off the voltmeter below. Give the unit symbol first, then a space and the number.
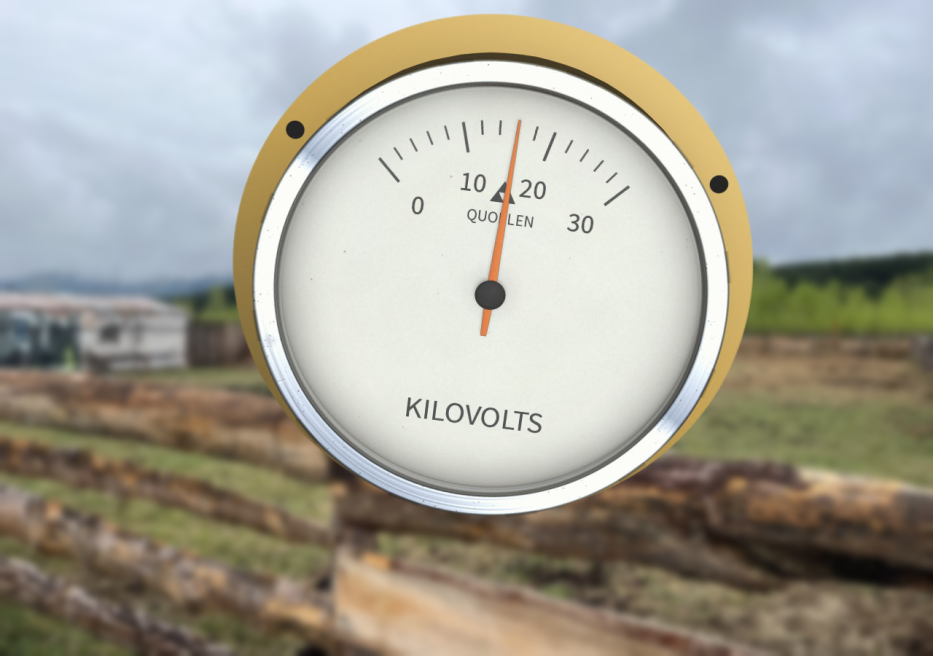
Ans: kV 16
